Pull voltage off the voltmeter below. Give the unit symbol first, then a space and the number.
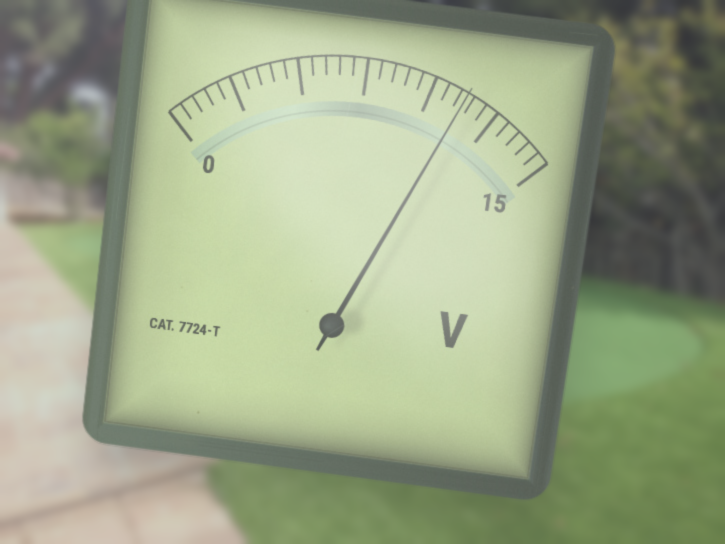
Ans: V 11.25
